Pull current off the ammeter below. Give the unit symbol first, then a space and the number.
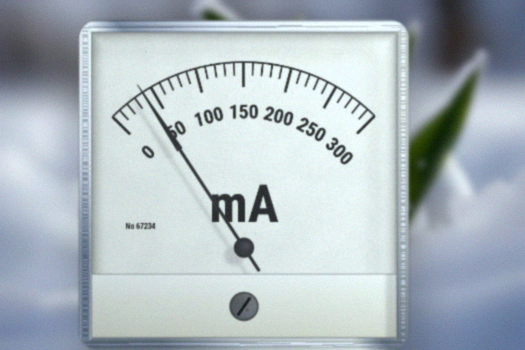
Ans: mA 40
